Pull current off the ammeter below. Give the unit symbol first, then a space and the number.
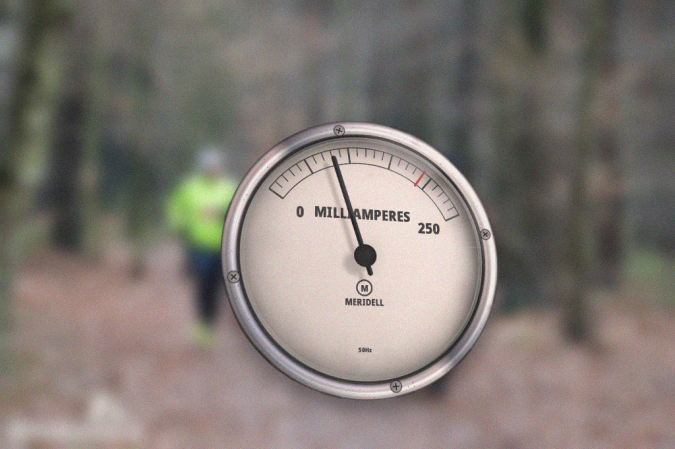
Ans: mA 80
